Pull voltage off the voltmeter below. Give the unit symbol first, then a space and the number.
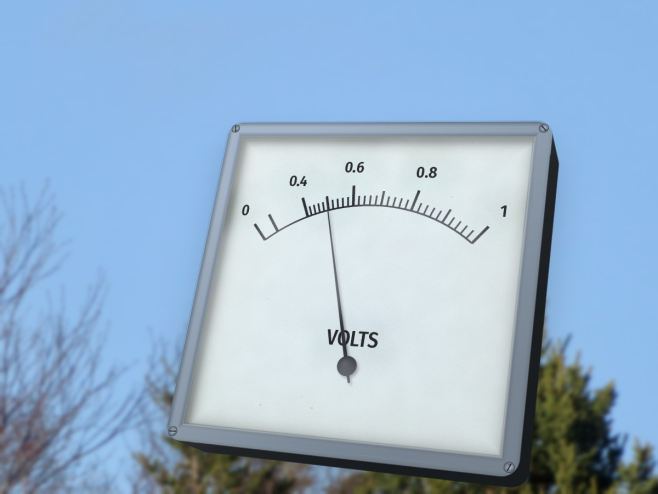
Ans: V 0.5
